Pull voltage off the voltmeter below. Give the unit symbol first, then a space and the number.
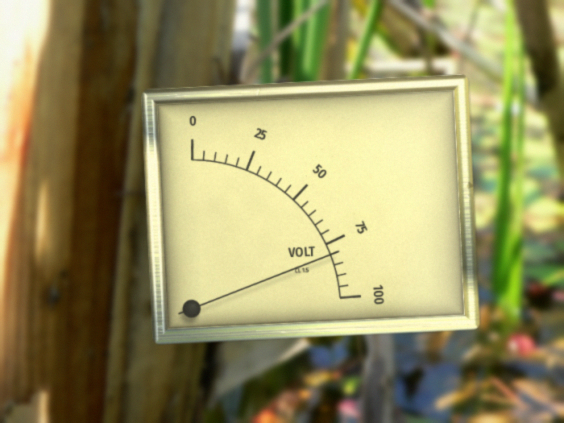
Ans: V 80
